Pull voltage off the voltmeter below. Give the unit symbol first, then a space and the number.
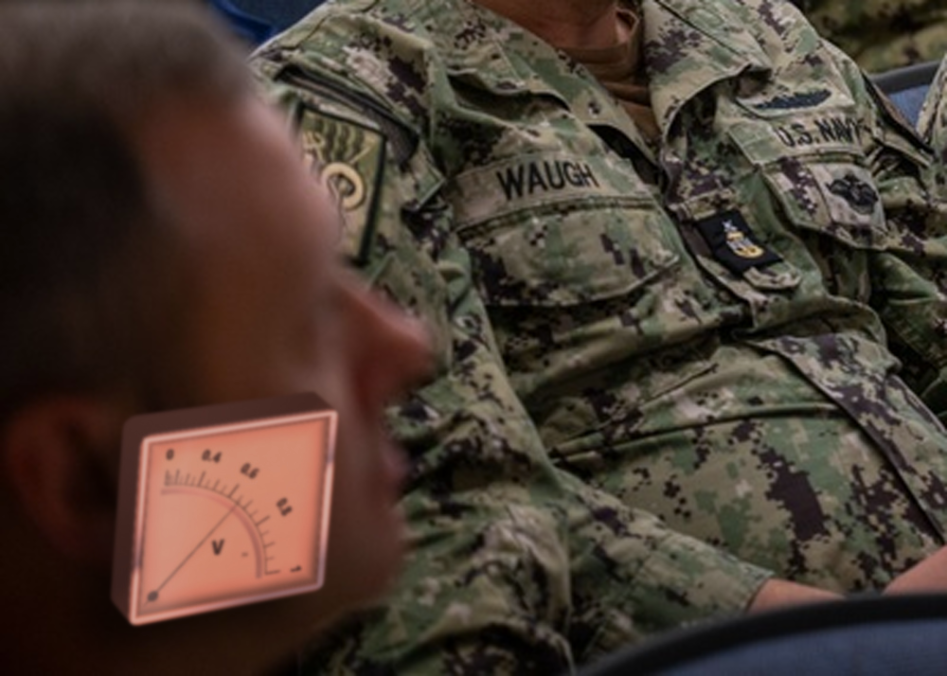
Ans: V 0.65
